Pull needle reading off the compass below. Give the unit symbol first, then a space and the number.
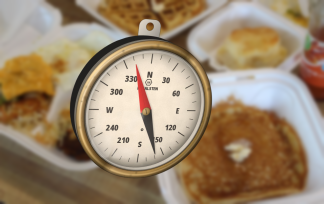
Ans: ° 340
